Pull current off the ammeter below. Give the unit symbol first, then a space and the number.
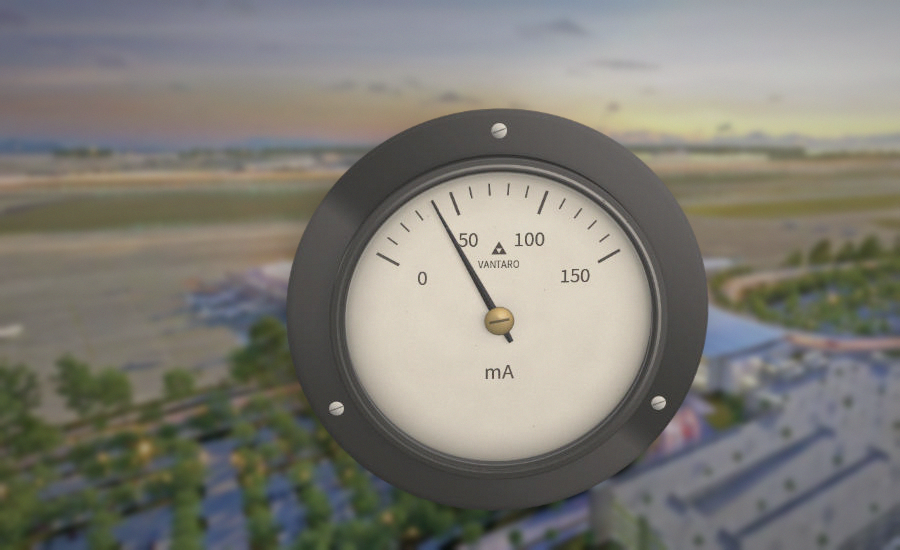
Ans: mA 40
